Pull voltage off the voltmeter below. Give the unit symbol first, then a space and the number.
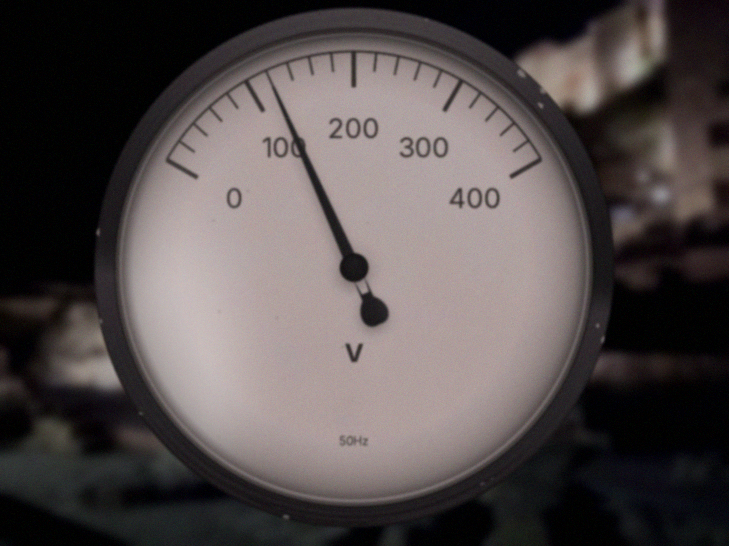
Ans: V 120
